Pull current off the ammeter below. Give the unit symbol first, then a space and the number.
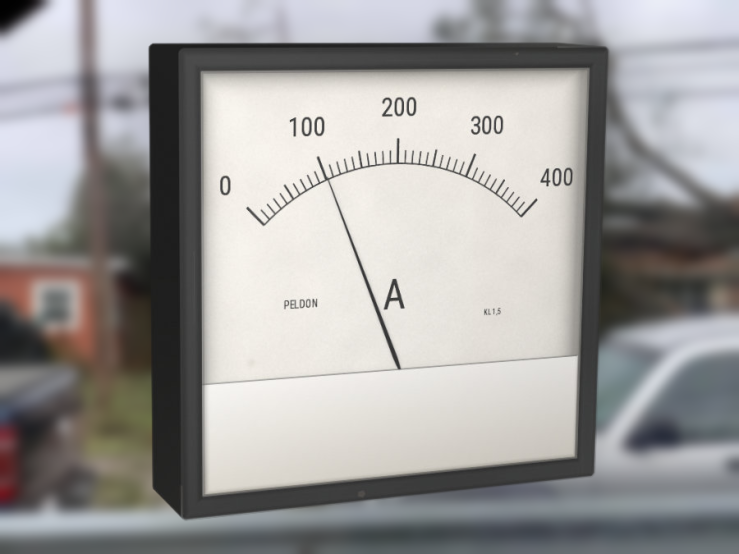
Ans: A 100
